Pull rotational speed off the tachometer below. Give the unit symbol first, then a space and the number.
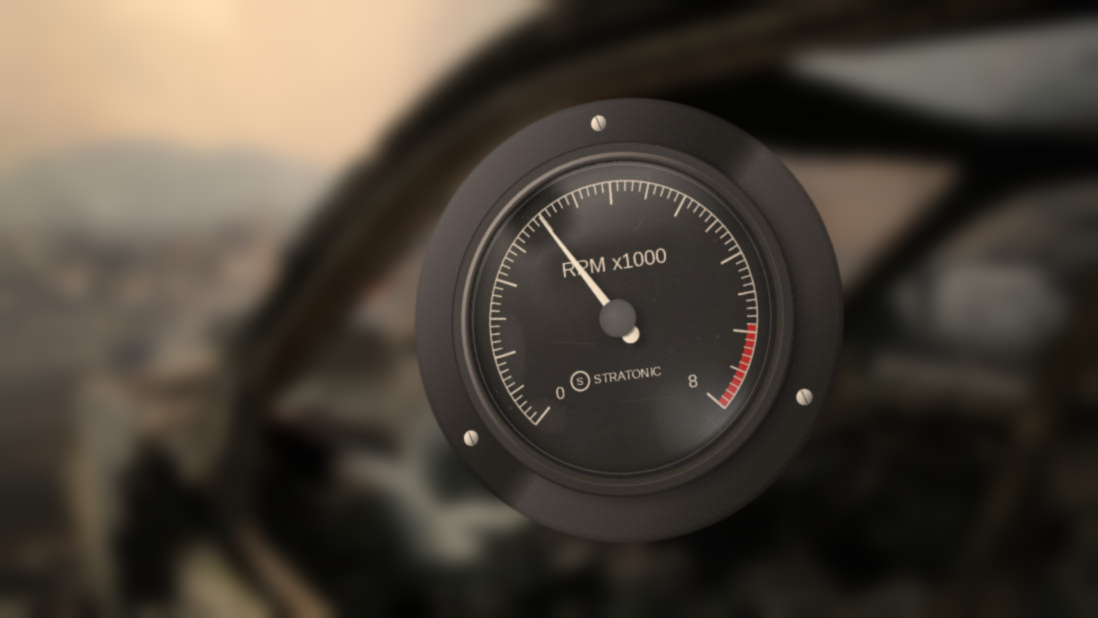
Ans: rpm 3000
